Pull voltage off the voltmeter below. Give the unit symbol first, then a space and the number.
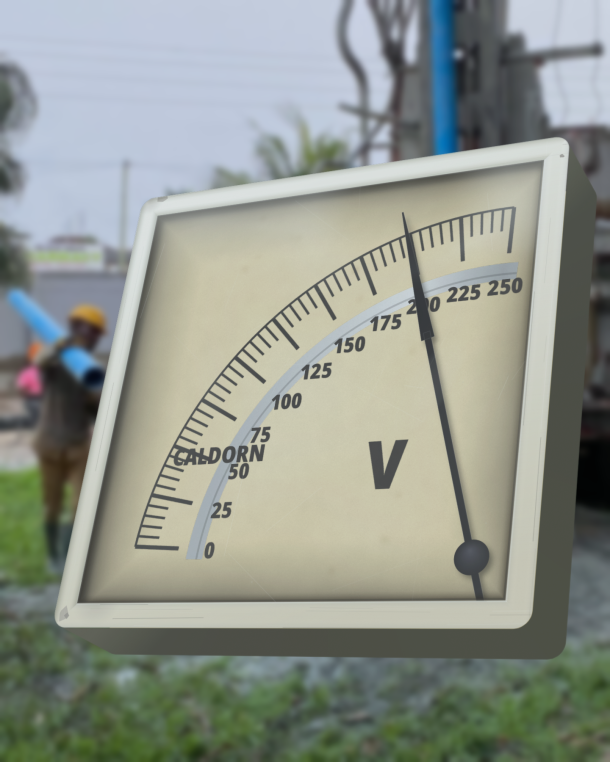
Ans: V 200
